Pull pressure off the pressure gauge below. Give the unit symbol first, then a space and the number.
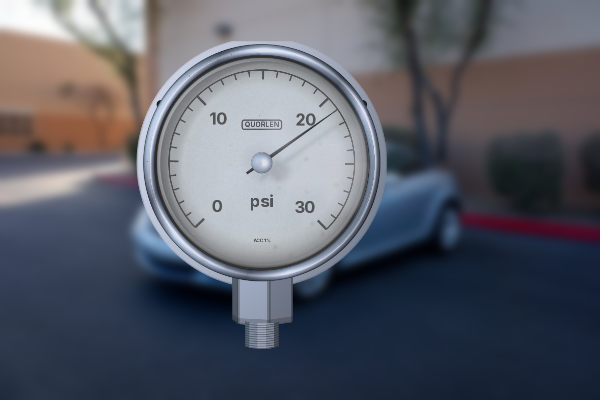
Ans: psi 21
